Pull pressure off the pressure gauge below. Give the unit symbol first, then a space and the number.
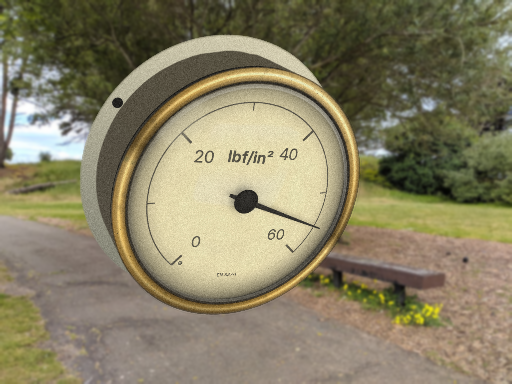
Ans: psi 55
